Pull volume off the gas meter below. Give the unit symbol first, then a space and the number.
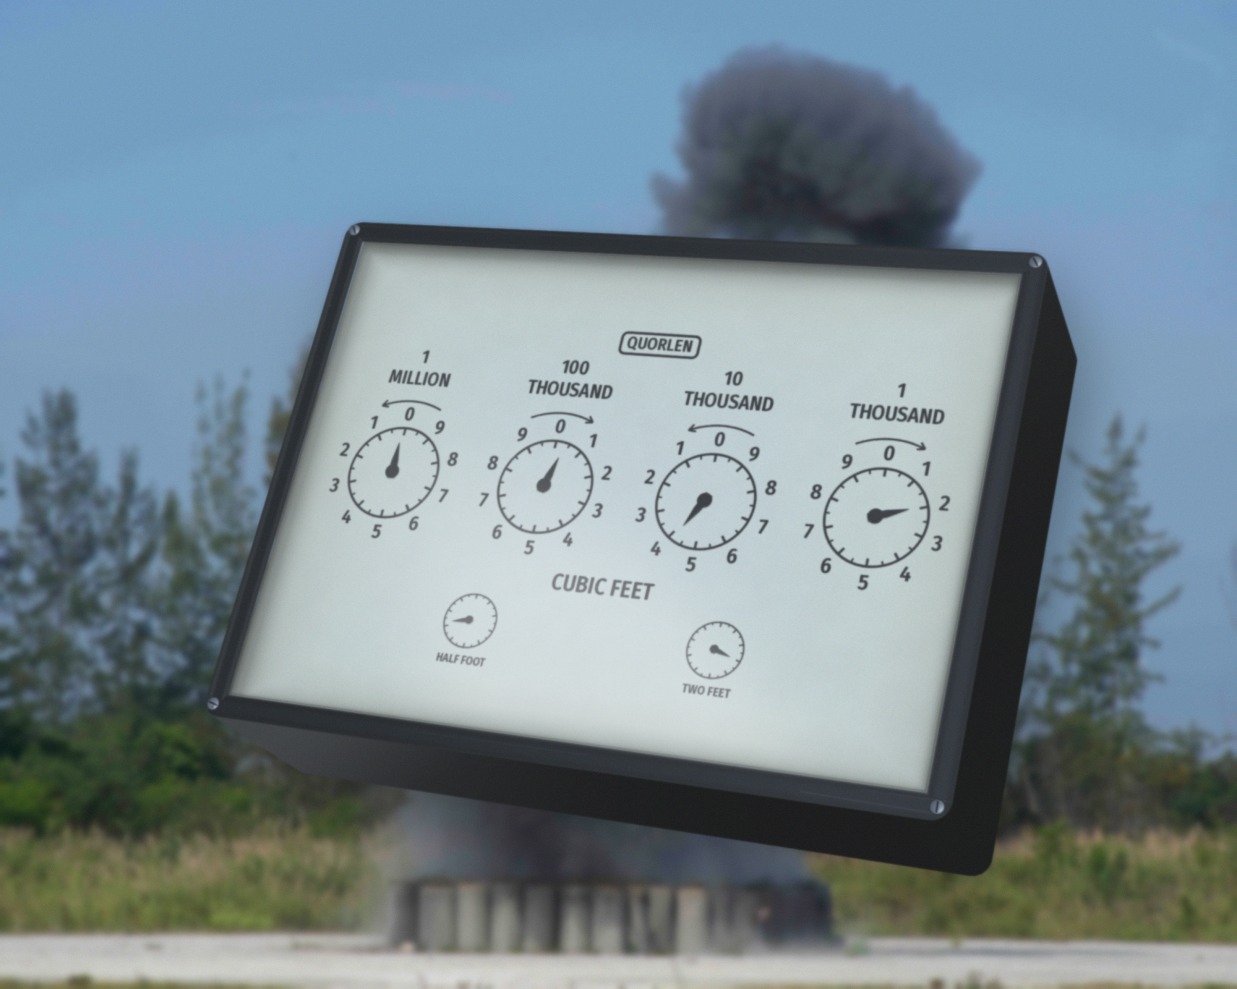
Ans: ft³ 4200
